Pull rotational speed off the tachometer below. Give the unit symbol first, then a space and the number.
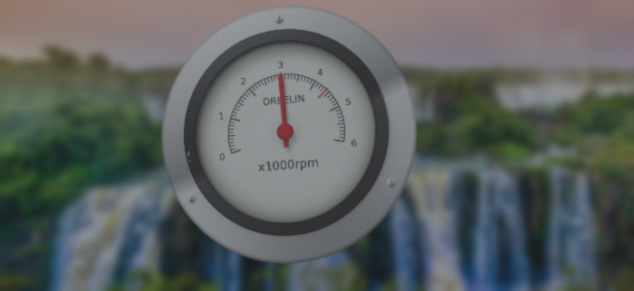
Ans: rpm 3000
